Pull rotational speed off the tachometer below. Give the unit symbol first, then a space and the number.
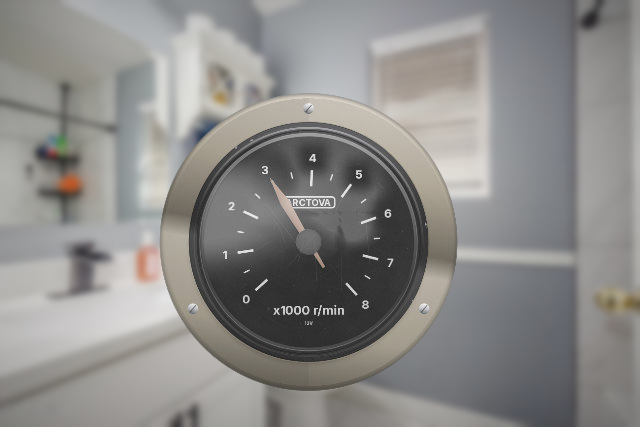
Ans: rpm 3000
